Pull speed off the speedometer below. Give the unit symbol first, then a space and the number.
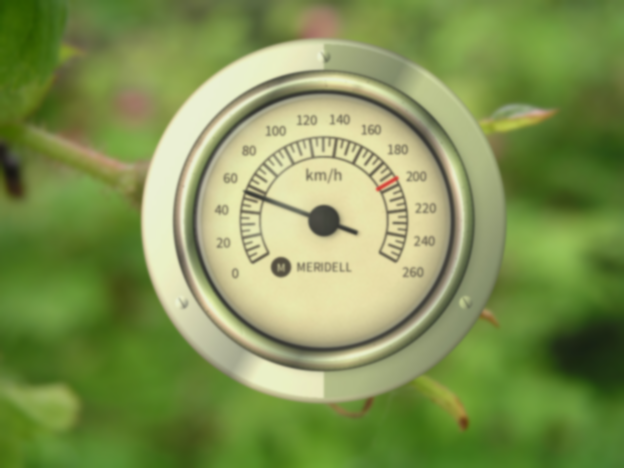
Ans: km/h 55
